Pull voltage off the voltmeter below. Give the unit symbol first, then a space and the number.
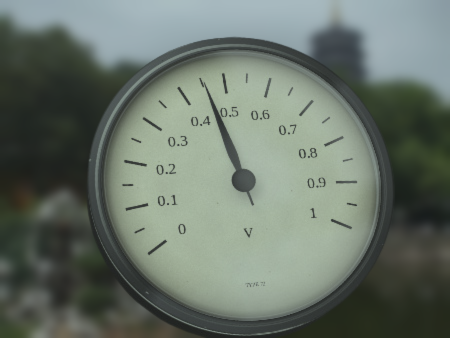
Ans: V 0.45
